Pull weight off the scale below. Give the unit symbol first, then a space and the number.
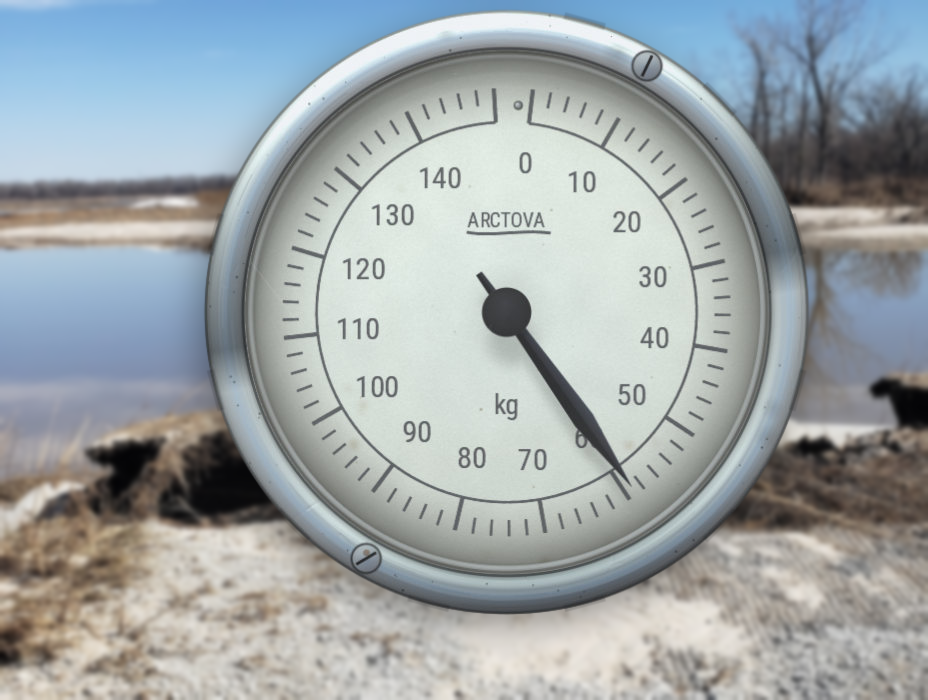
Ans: kg 59
